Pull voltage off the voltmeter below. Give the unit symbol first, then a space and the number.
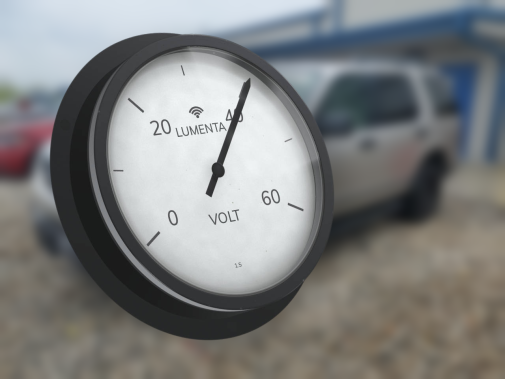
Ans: V 40
